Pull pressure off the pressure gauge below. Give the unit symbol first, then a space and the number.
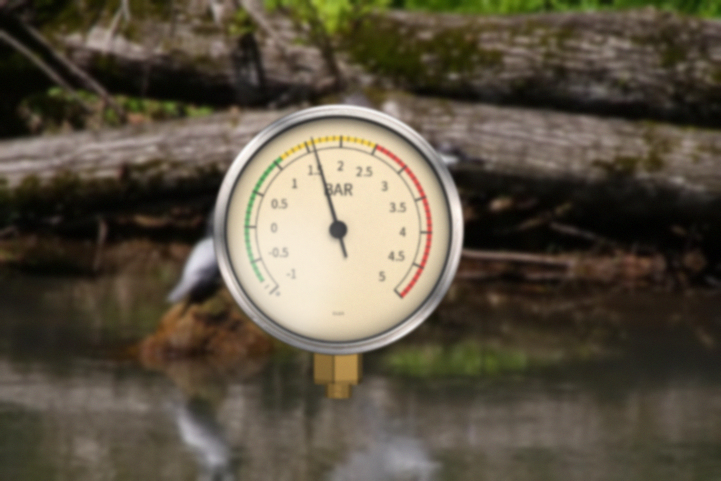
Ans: bar 1.6
